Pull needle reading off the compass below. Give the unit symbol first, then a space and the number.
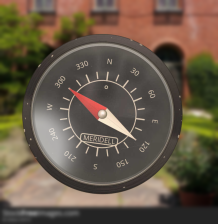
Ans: ° 300
